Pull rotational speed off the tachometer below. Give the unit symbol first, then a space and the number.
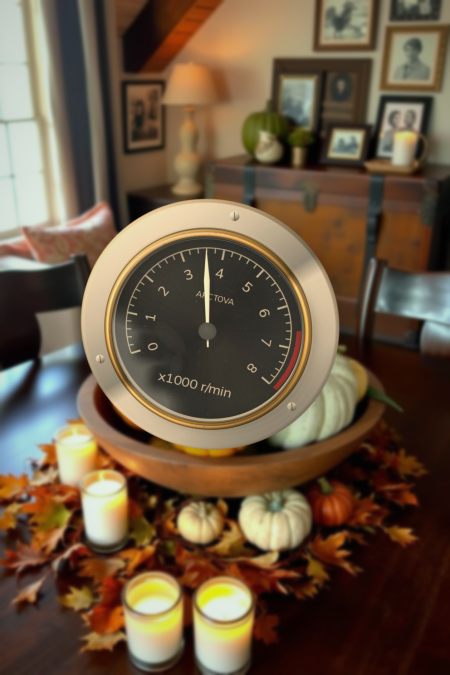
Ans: rpm 3600
